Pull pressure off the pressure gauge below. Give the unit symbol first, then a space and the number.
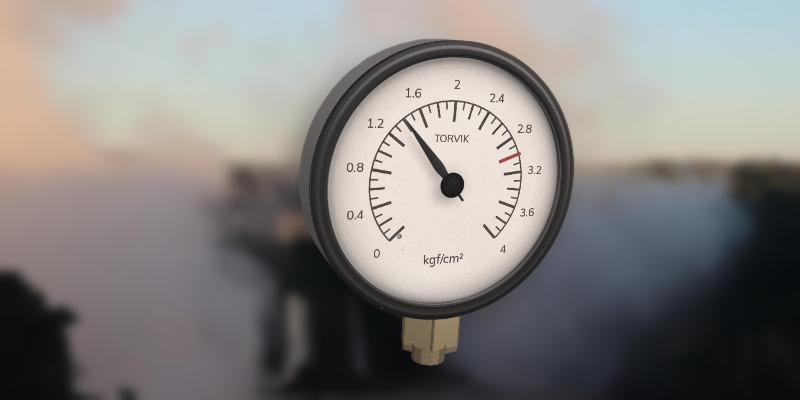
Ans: kg/cm² 1.4
